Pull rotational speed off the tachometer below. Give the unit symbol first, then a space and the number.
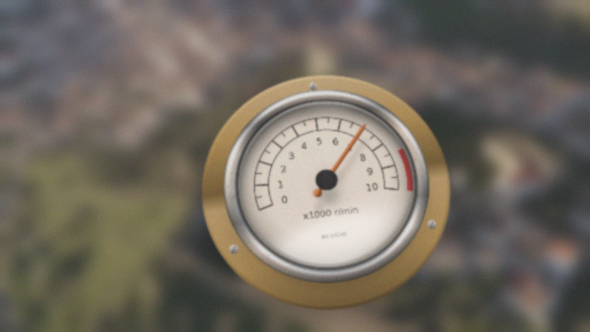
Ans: rpm 7000
